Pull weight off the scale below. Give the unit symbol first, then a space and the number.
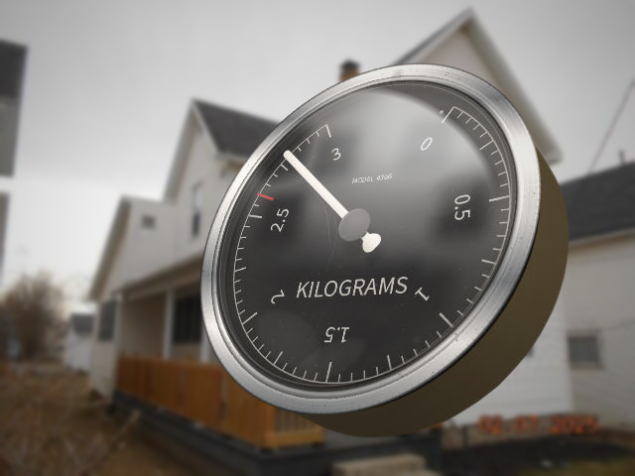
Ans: kg 2.8
